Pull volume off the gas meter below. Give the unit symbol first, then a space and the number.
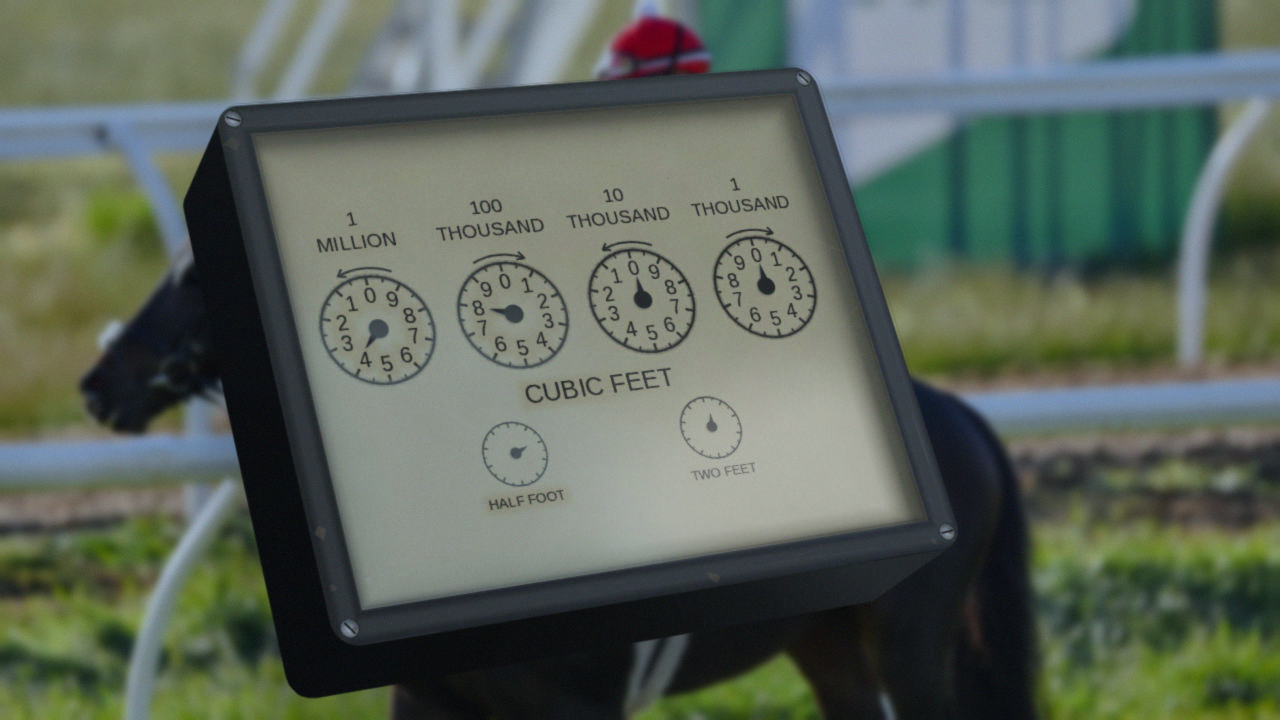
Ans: ft³ 380000
